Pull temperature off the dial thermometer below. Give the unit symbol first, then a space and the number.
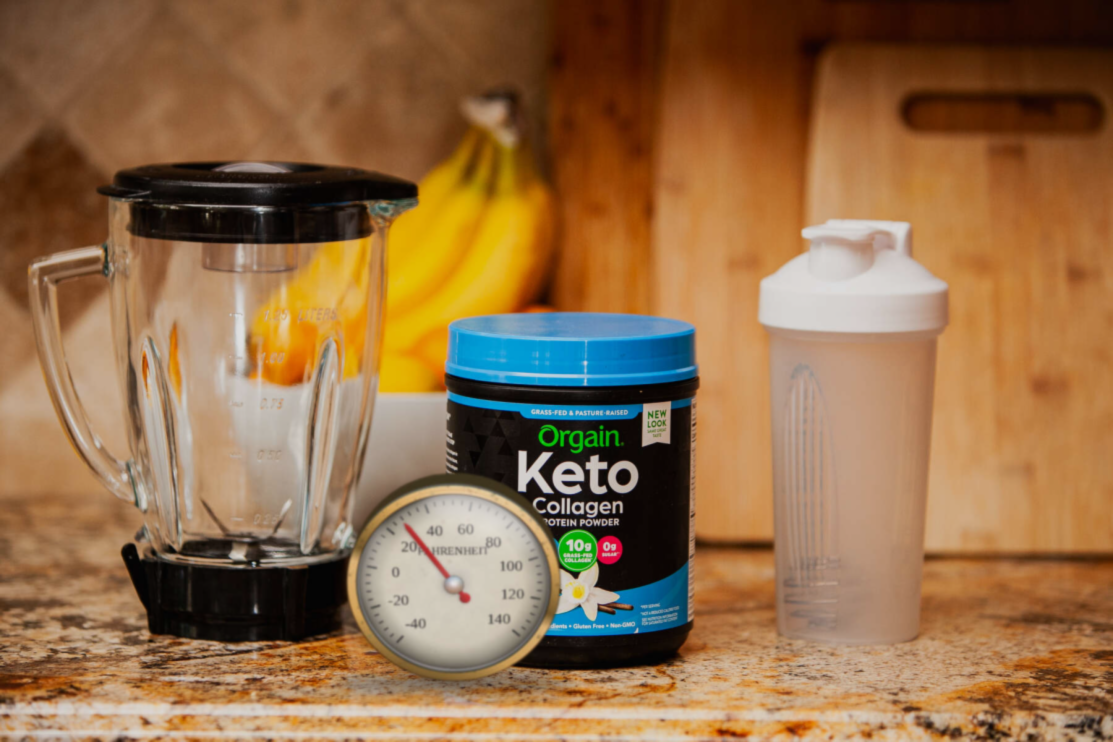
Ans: °F 28
